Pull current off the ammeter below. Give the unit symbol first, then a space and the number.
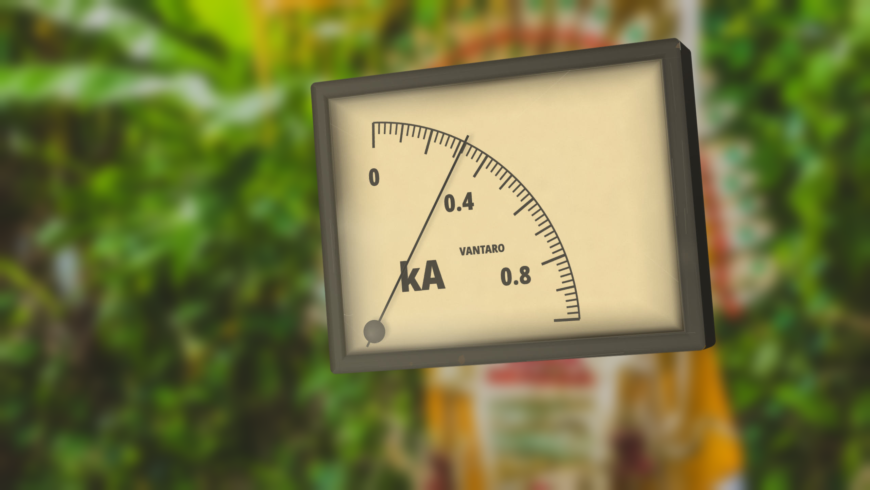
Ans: kA 0.32
